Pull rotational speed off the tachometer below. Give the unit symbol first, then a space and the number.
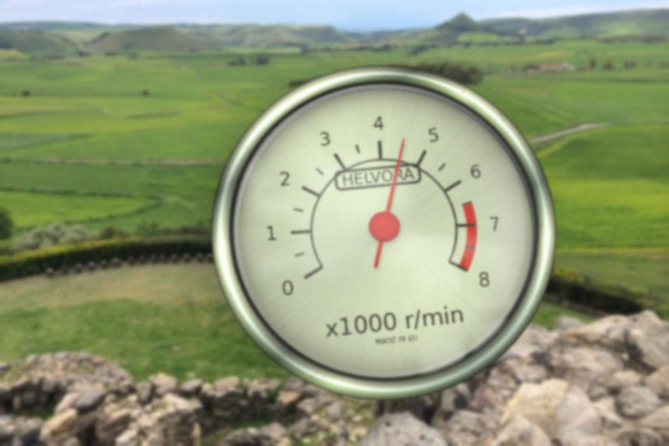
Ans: rpm 4500
